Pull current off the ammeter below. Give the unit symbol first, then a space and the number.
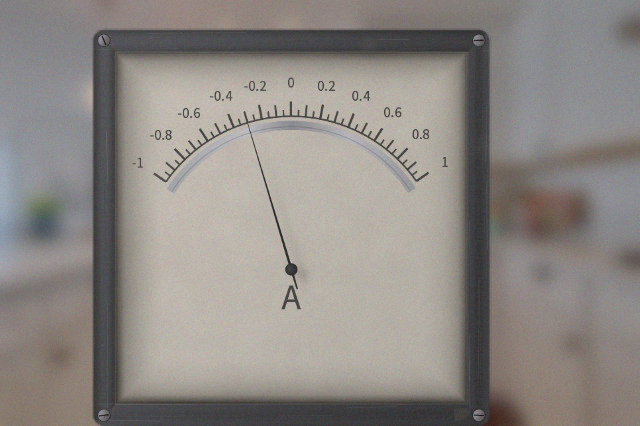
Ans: A -0.3
